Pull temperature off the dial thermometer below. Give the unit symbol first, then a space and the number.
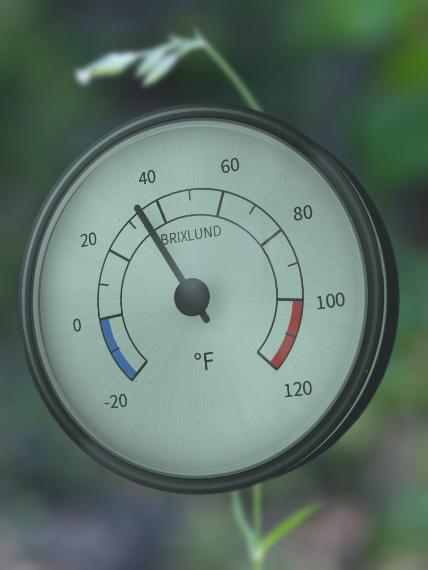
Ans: °F 35
